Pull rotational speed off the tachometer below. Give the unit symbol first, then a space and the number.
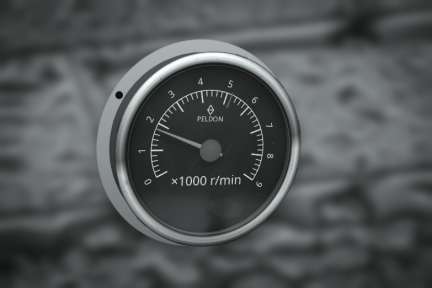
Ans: rpm 1800
